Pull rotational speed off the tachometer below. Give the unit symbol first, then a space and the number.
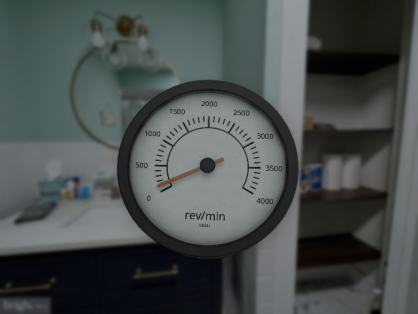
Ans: rpm 100
